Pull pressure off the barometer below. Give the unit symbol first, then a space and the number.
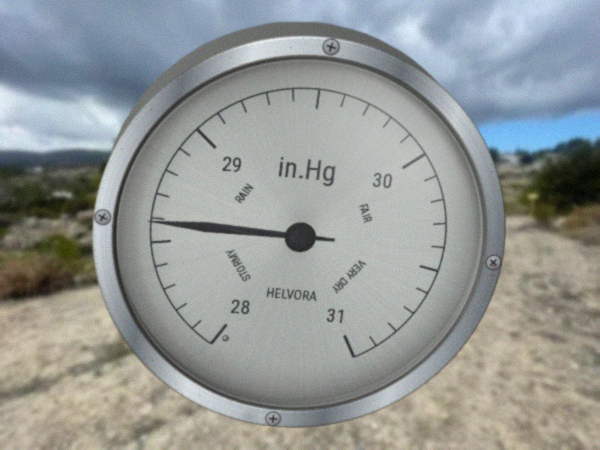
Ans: inHg 28.6
